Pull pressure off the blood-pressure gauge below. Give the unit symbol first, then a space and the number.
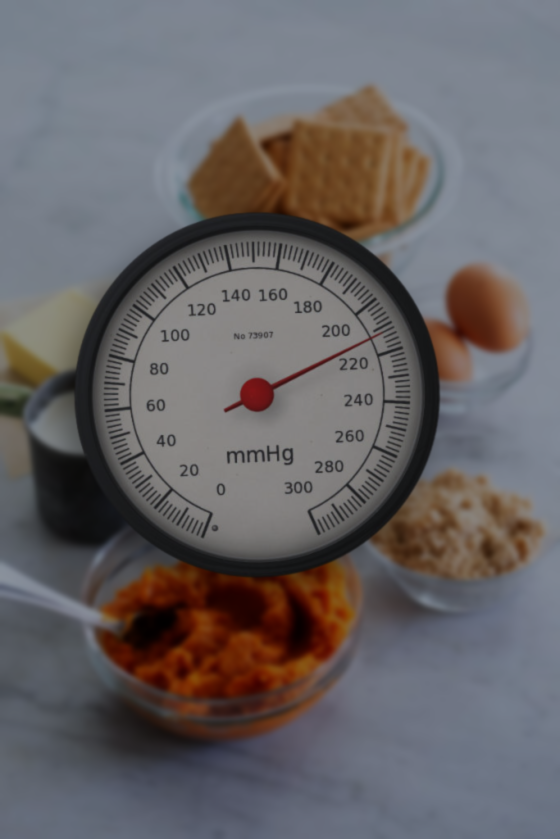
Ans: mmHg 212
